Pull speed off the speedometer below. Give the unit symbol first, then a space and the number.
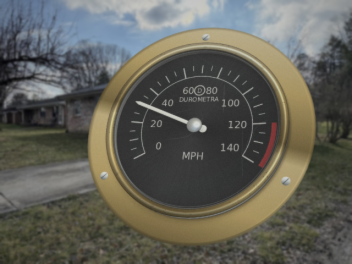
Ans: mph 30
